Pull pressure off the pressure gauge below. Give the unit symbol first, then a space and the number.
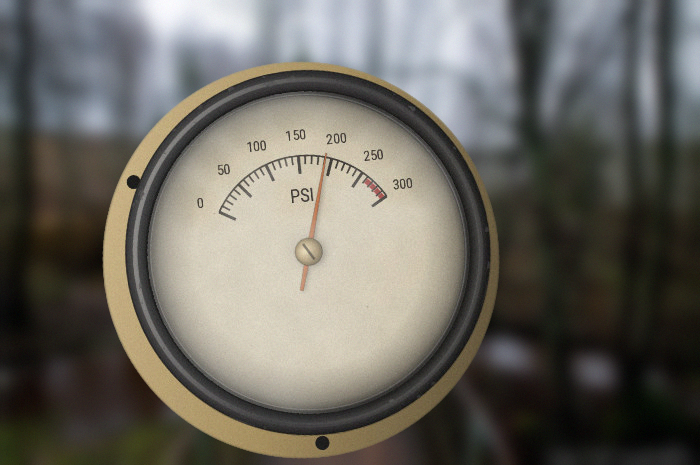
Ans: psi 190
